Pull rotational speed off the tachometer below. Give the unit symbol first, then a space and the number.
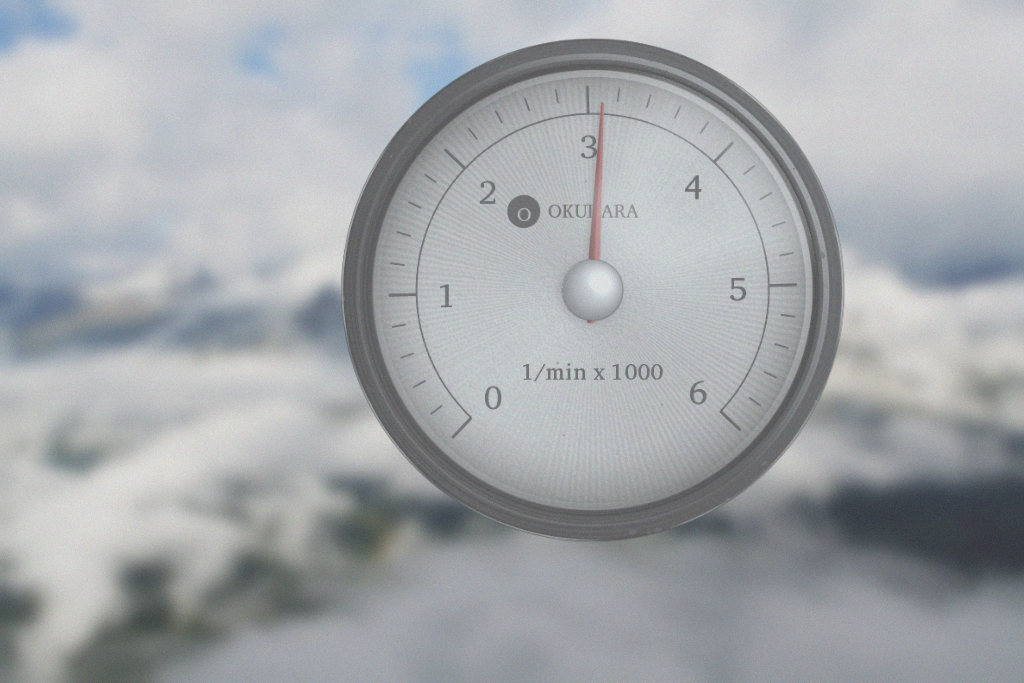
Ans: rpm 3100
